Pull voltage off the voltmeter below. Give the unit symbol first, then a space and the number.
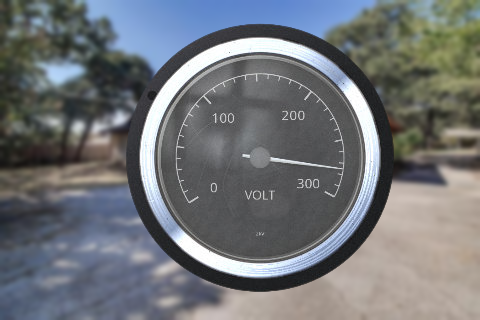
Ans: V 275
